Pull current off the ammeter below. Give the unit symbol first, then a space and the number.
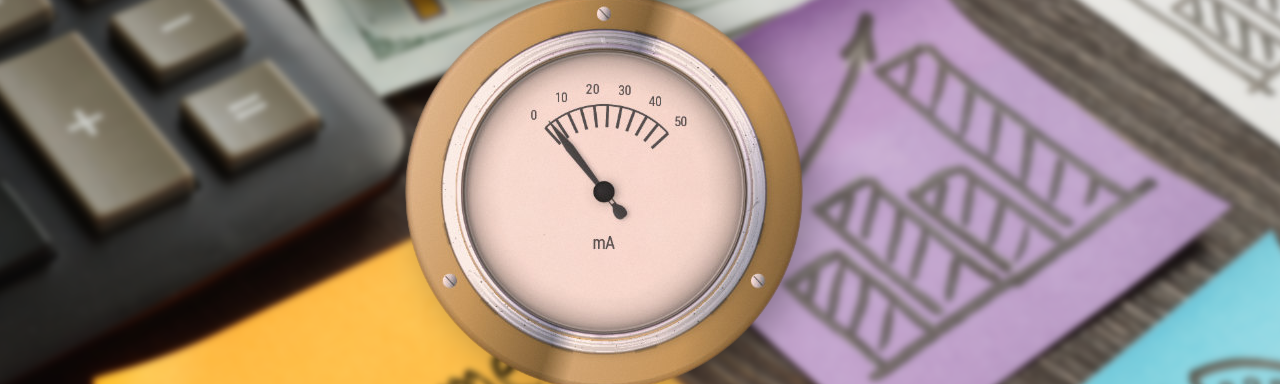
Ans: mA 2.5
